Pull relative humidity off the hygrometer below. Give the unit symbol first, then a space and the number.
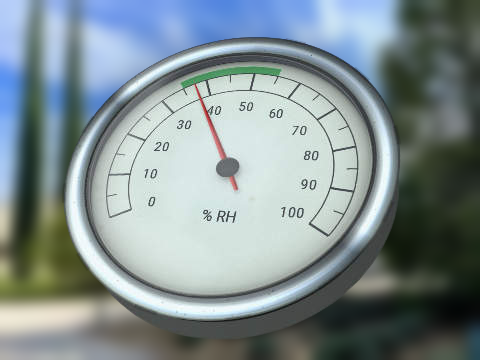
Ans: % 37.5
